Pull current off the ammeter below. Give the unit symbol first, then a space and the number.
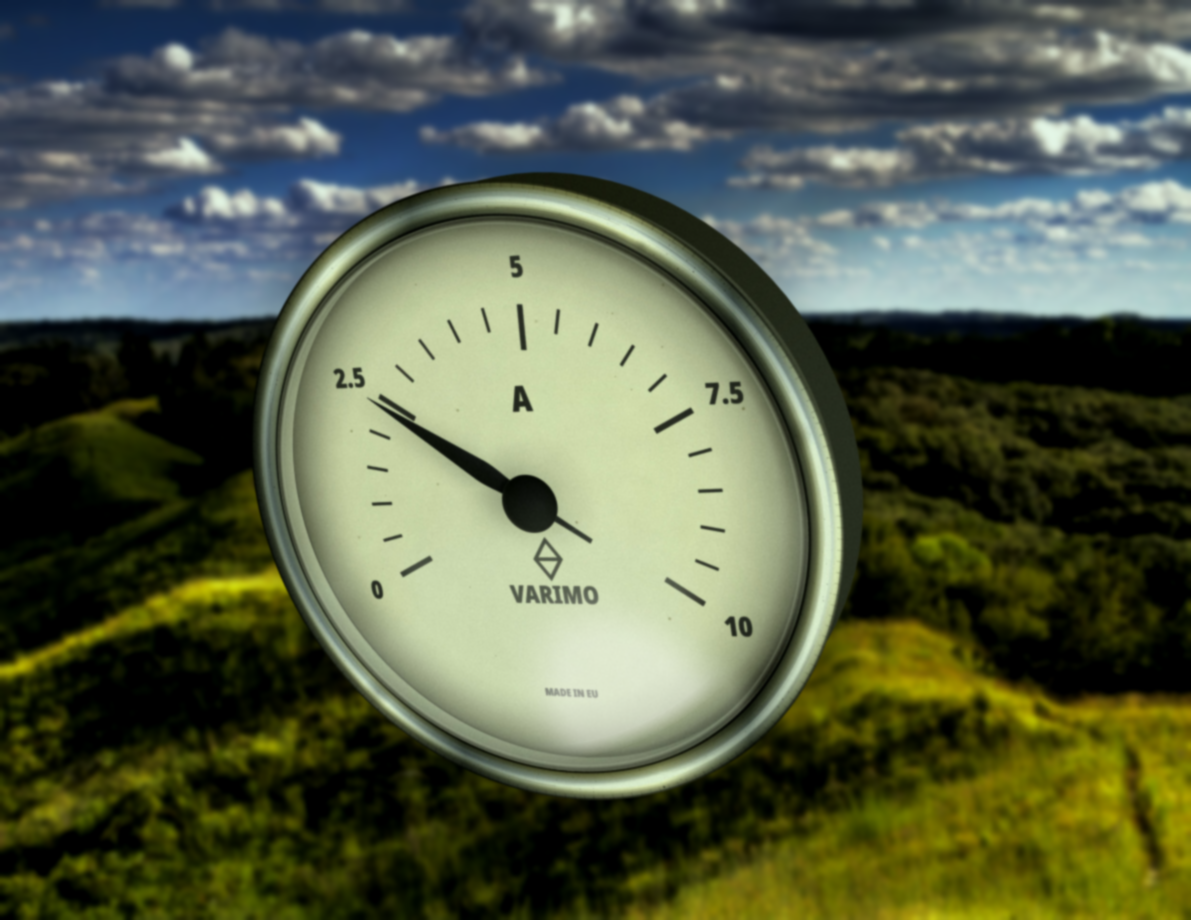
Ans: A 2.5
